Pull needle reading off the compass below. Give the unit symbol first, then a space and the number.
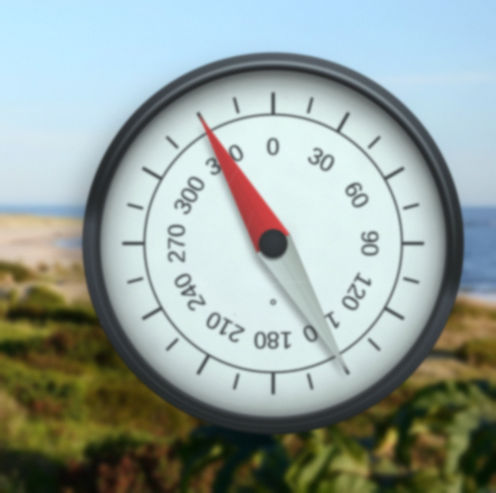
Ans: ° 330
